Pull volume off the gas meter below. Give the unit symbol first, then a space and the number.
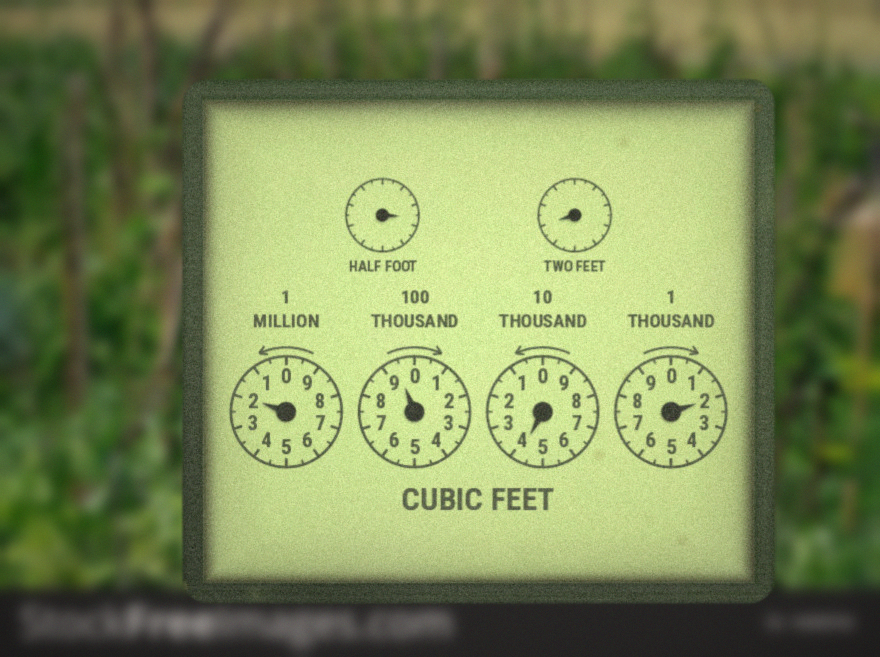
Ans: ft³ 194200
